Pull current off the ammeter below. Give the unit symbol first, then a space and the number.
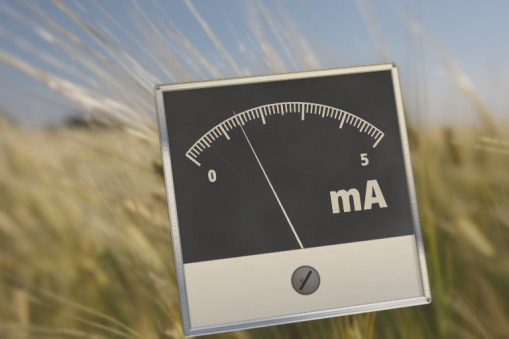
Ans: mA 1.4
